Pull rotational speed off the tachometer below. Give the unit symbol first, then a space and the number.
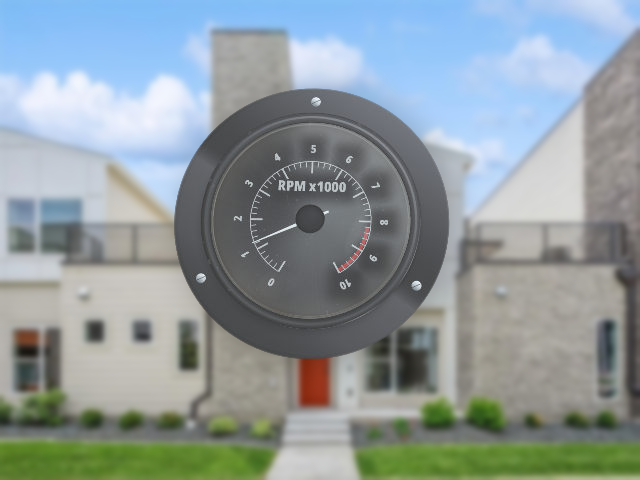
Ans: rpm 1200
